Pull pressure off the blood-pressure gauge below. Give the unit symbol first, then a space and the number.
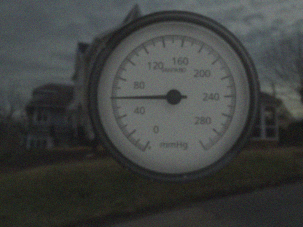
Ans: mmHg 60
